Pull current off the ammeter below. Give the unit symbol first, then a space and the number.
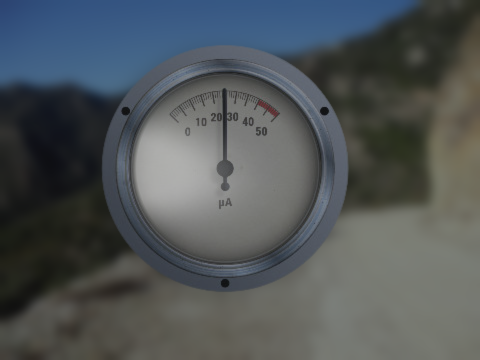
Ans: µA 25
